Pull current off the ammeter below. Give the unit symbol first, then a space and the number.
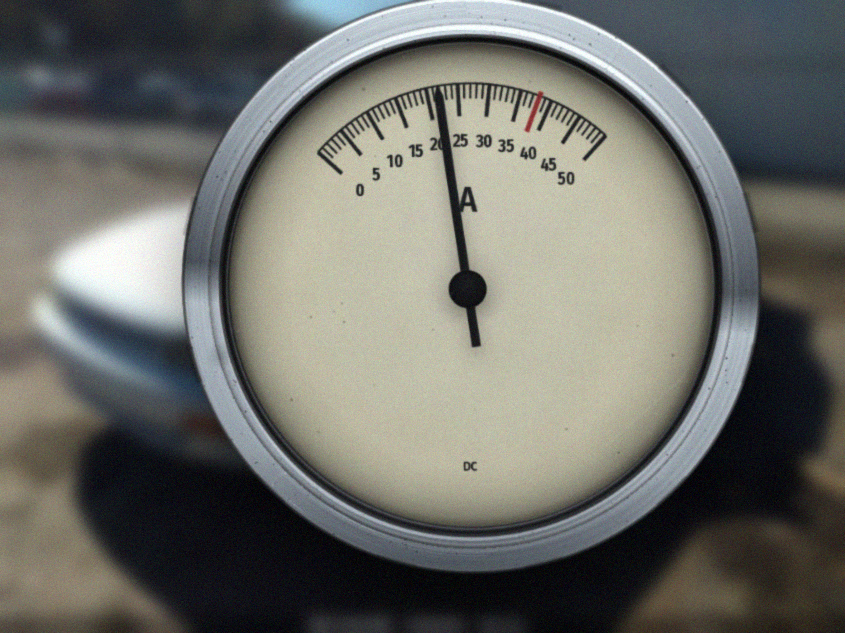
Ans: A 22
